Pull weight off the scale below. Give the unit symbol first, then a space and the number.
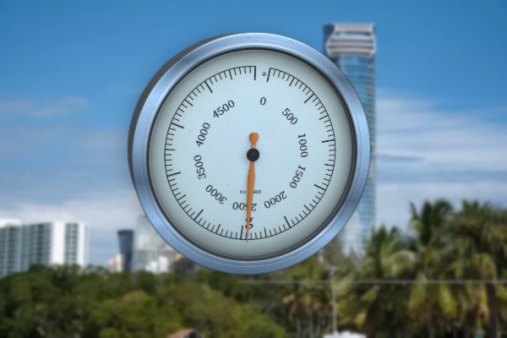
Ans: g 2450
